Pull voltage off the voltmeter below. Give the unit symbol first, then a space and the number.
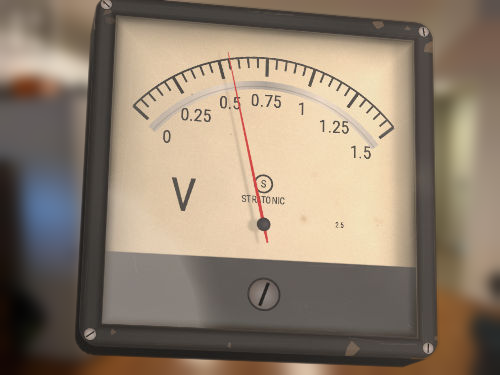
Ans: V 0.55
